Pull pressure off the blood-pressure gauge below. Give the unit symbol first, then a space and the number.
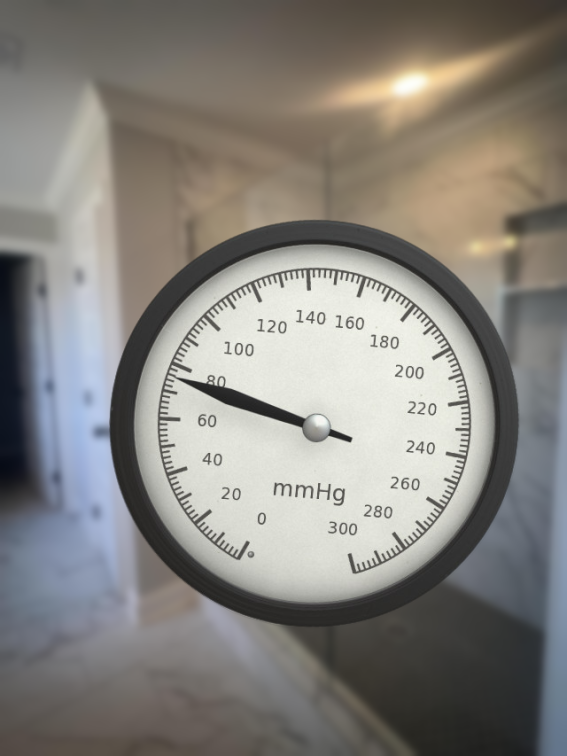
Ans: mmHg 76
